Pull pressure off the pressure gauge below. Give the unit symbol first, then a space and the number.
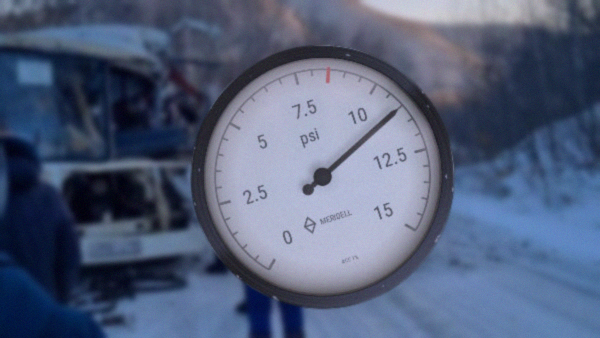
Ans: psi 11
